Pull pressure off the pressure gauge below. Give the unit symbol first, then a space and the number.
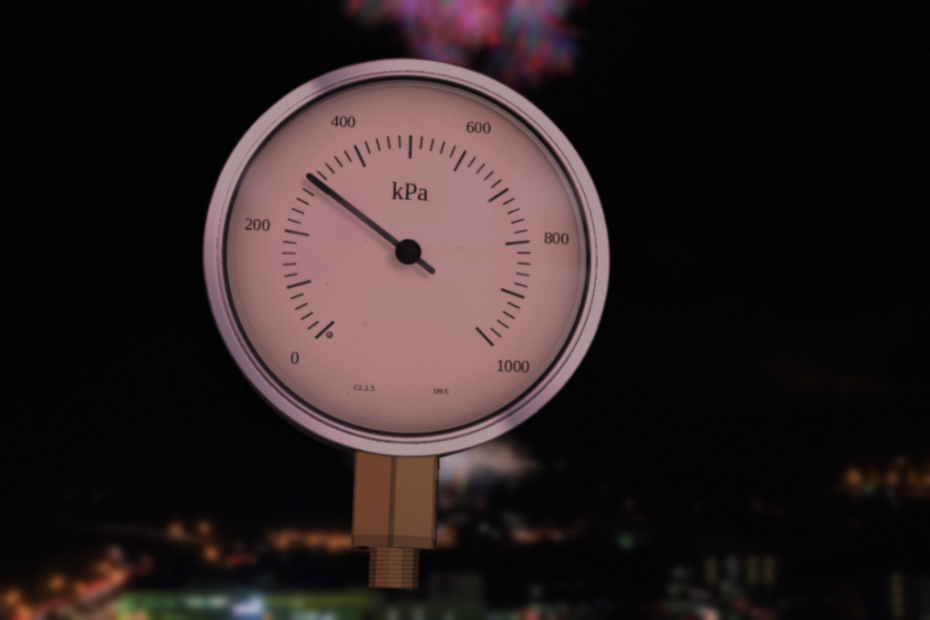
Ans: kPa 300
